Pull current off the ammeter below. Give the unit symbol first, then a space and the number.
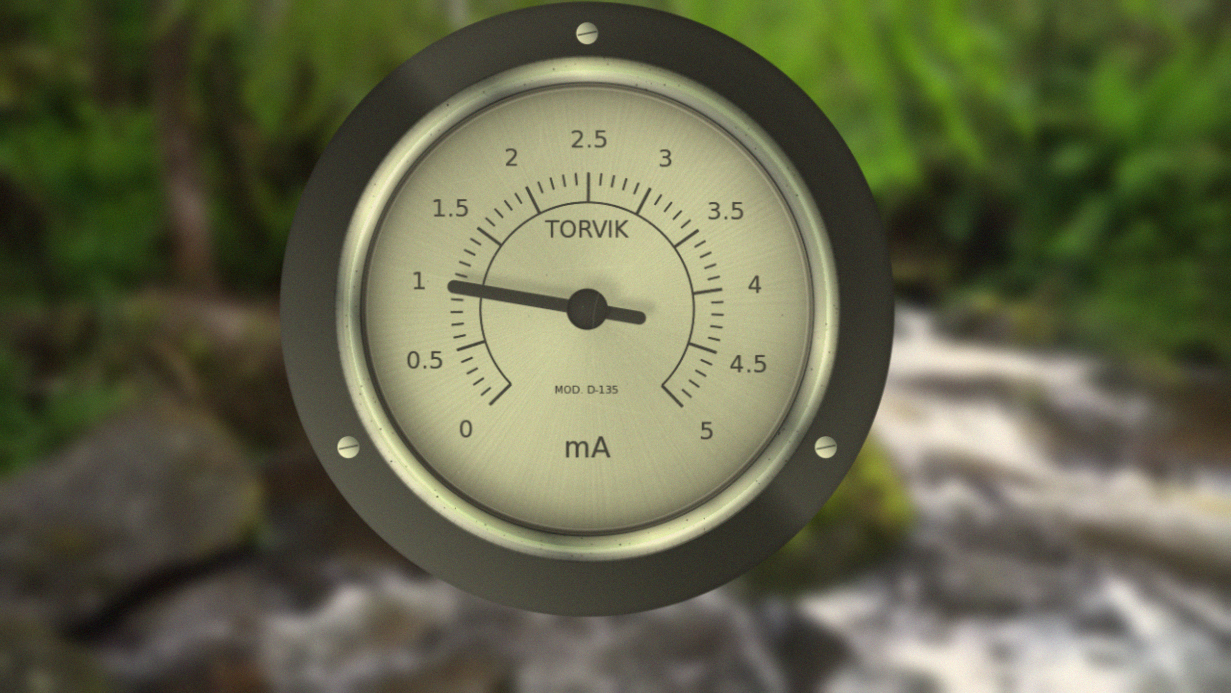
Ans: mA 1
